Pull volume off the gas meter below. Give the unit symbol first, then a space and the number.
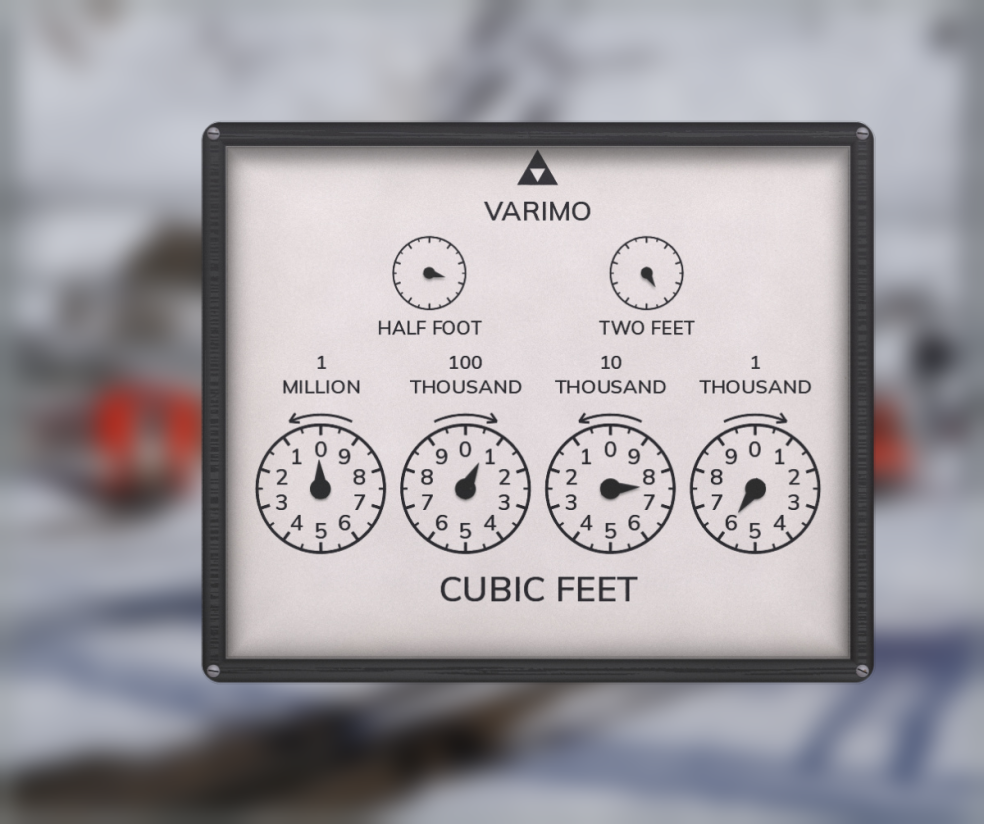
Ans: ft³ 7600
